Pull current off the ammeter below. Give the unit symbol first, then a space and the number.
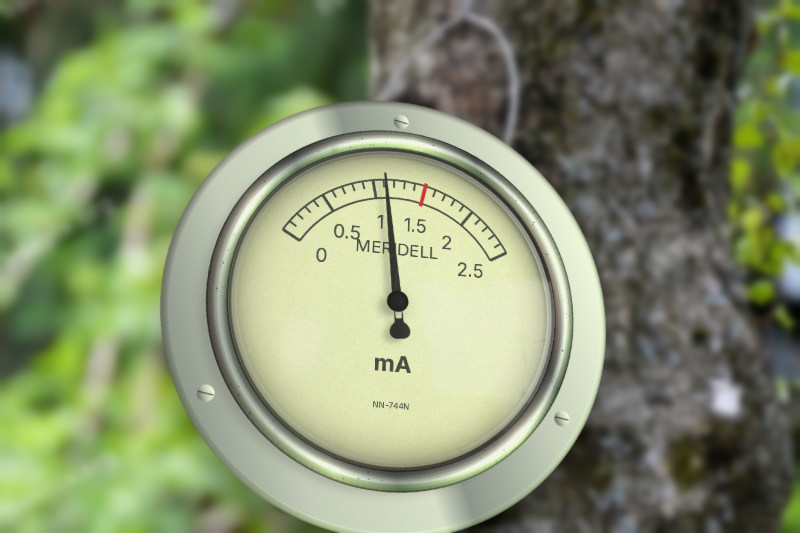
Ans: mA 1.1
